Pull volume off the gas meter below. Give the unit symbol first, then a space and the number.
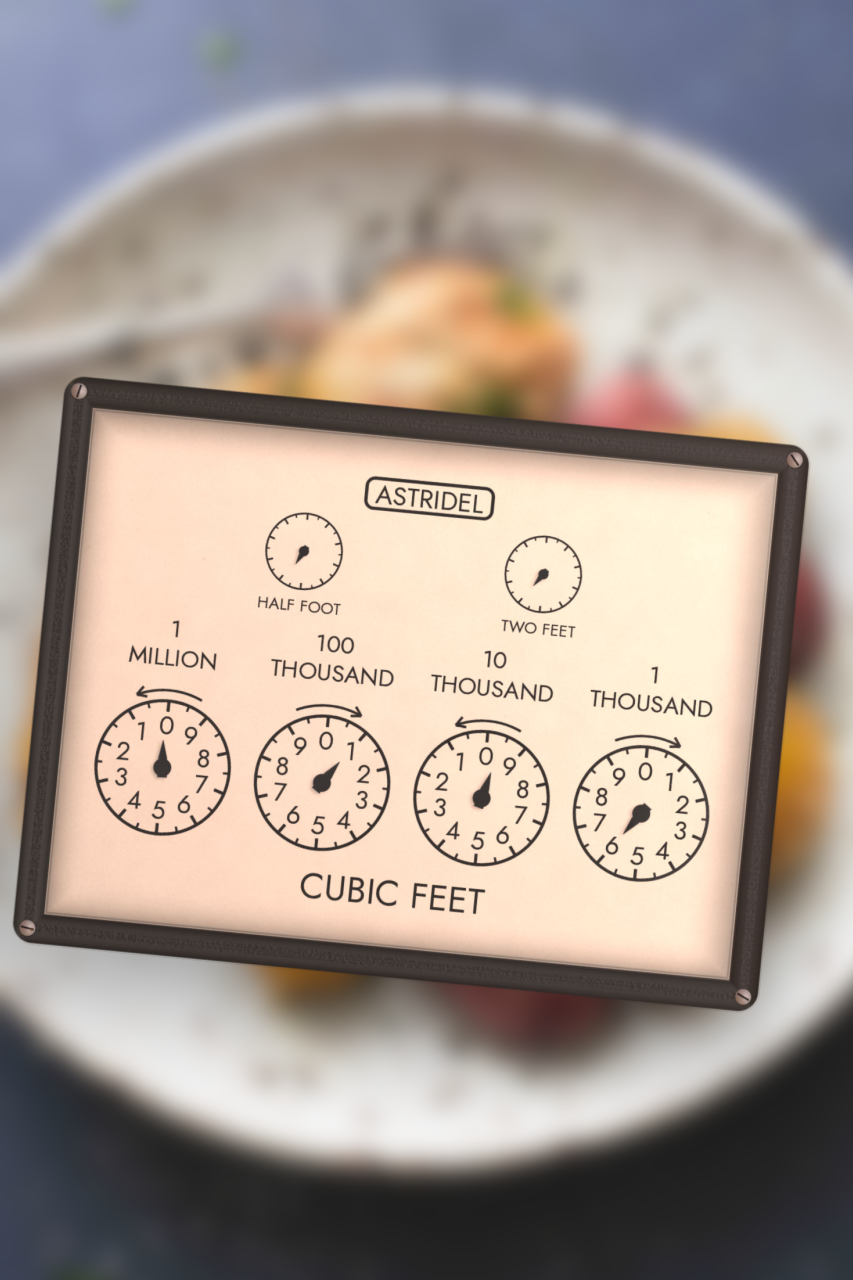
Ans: ft³ 9600
